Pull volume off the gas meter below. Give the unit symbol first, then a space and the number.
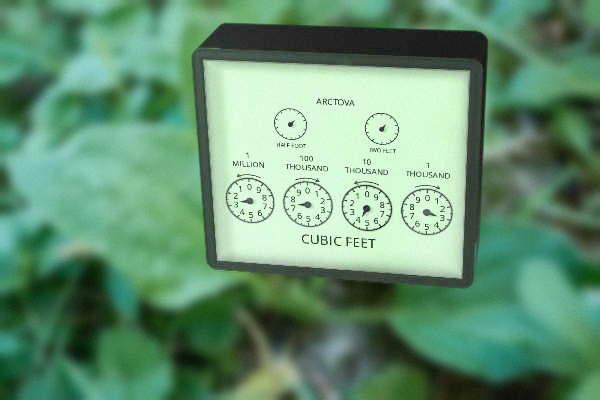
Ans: ft³ 274300
